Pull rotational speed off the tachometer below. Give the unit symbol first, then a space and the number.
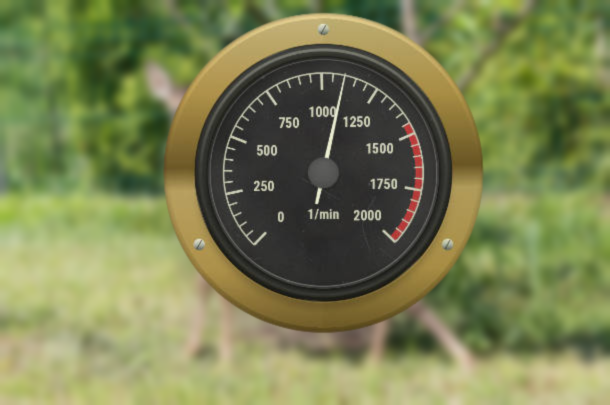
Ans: rpm 1100
